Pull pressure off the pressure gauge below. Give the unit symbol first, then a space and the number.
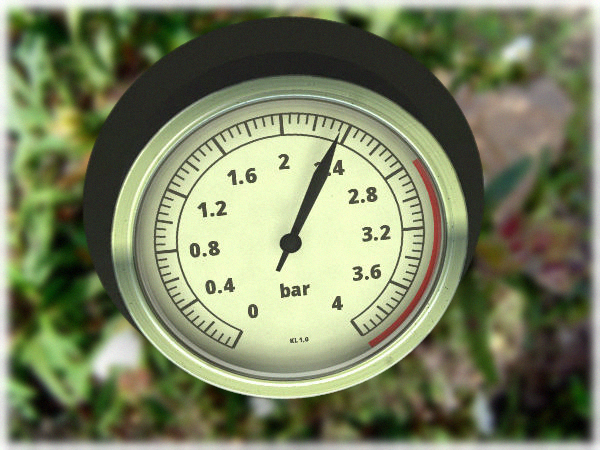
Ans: bar 2.35
